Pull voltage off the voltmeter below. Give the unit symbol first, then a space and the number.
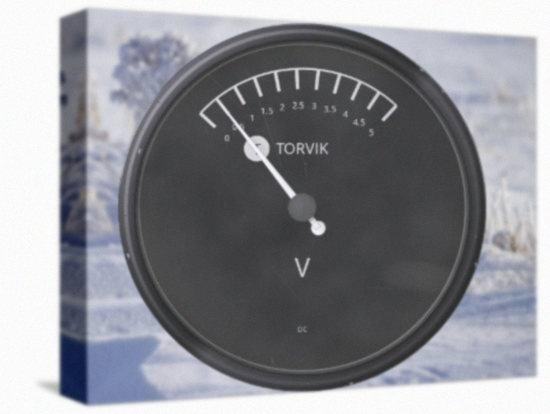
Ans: V 0.5
